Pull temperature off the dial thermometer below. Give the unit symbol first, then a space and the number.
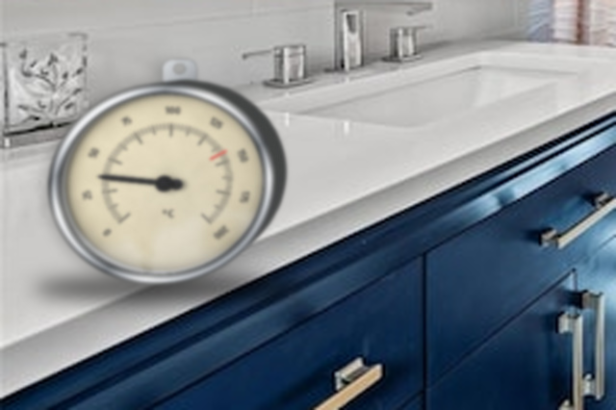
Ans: °C 37.5
